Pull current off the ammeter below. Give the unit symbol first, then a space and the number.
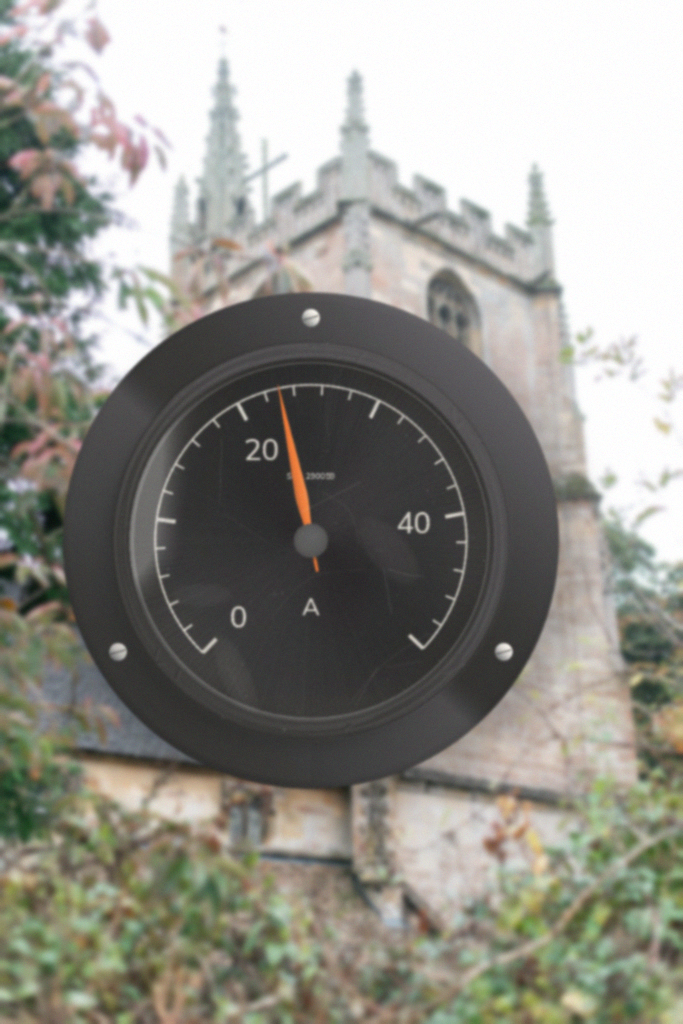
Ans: A 23
